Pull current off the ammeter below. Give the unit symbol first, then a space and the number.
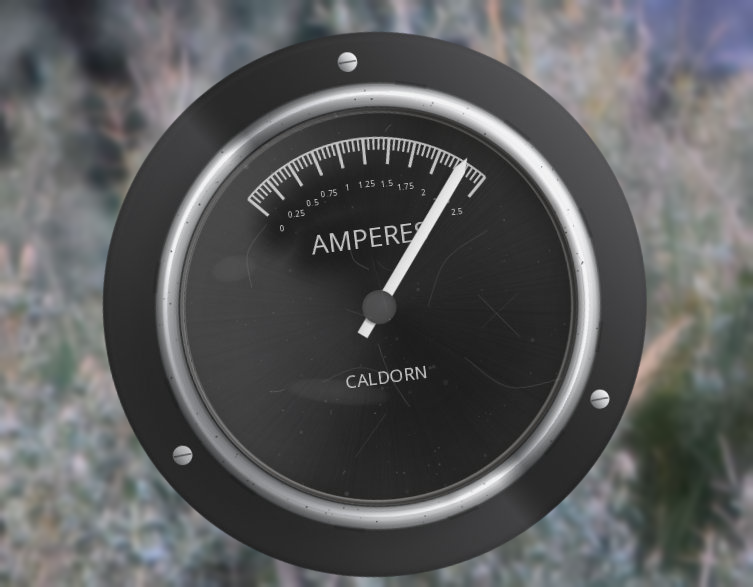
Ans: A 2.25
